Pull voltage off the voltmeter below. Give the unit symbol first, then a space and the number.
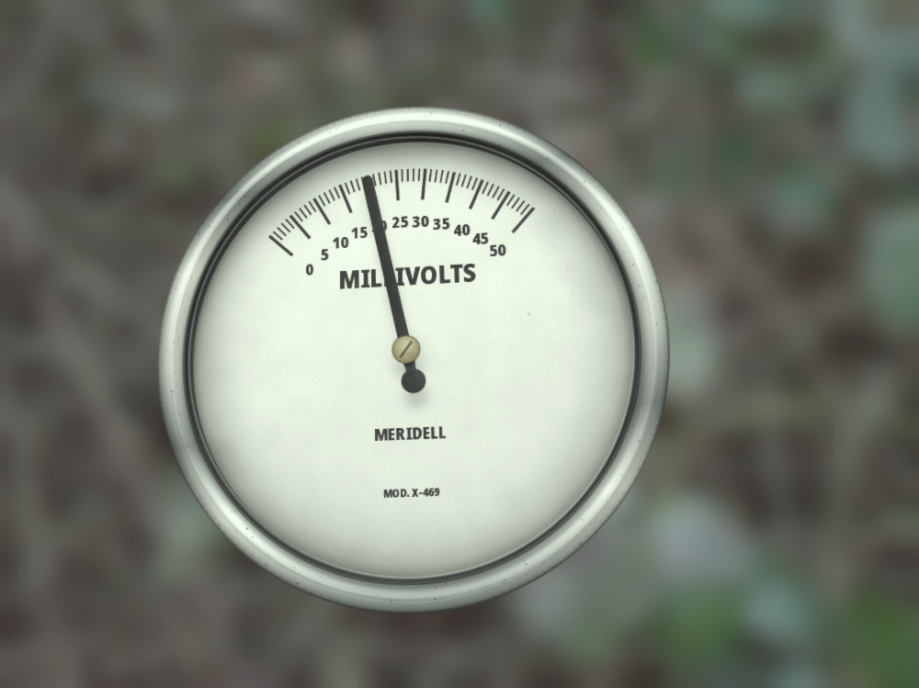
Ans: mV 20
